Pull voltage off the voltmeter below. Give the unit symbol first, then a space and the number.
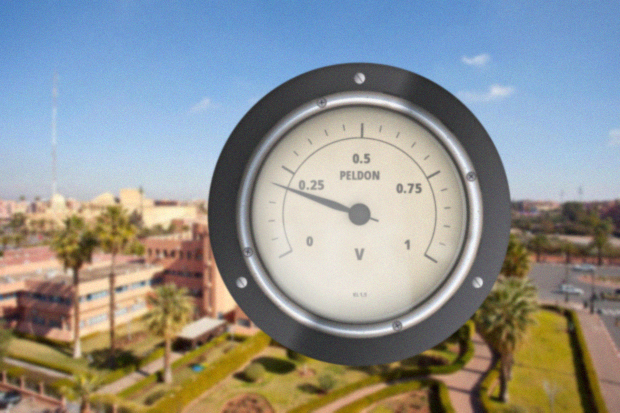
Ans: V 0.2
